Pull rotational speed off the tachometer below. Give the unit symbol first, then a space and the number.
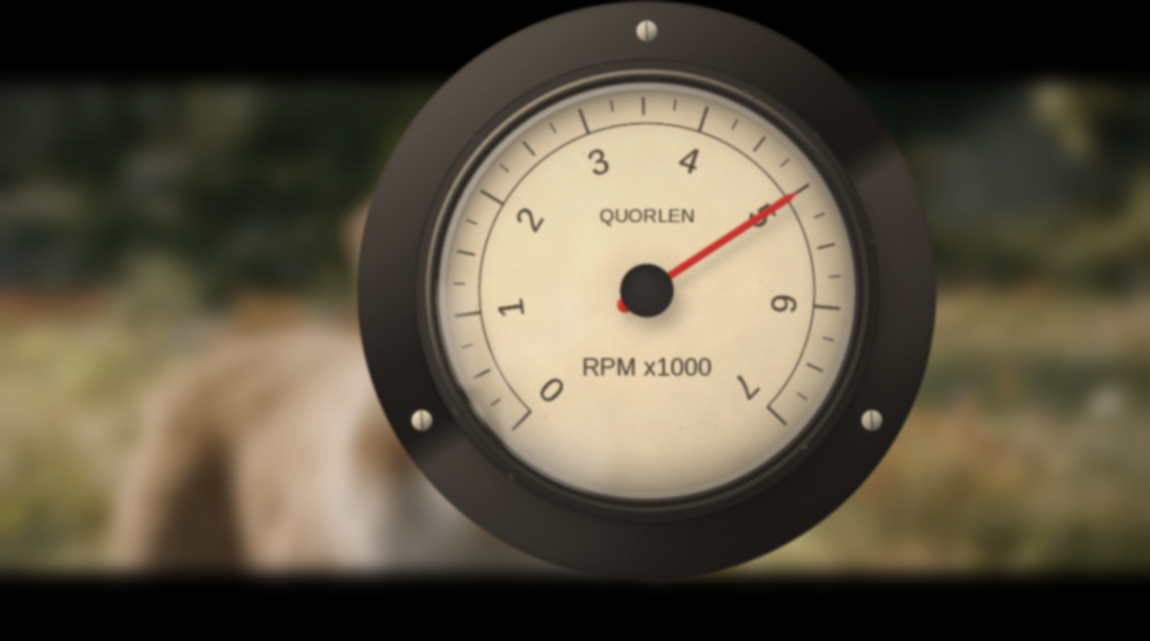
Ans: rpm 5000
